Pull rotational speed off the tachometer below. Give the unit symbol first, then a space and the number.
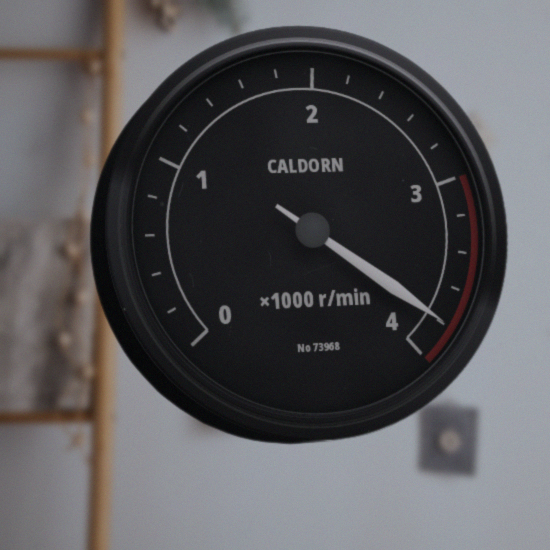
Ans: rpm 3800
